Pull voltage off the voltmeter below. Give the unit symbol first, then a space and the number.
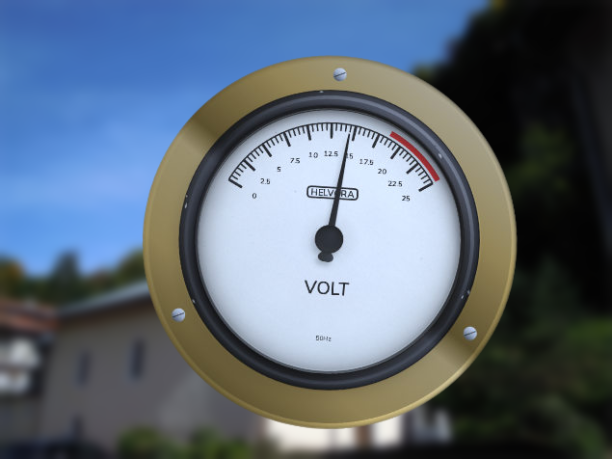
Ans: V 14.5
